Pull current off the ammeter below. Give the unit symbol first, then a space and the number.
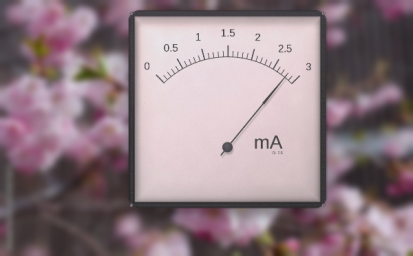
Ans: mA 2.8
